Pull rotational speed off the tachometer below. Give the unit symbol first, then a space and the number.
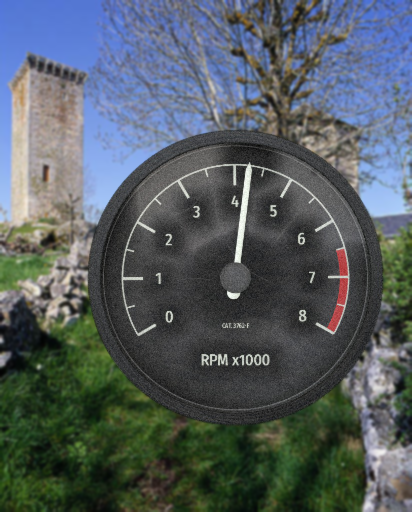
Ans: rpm 4250
